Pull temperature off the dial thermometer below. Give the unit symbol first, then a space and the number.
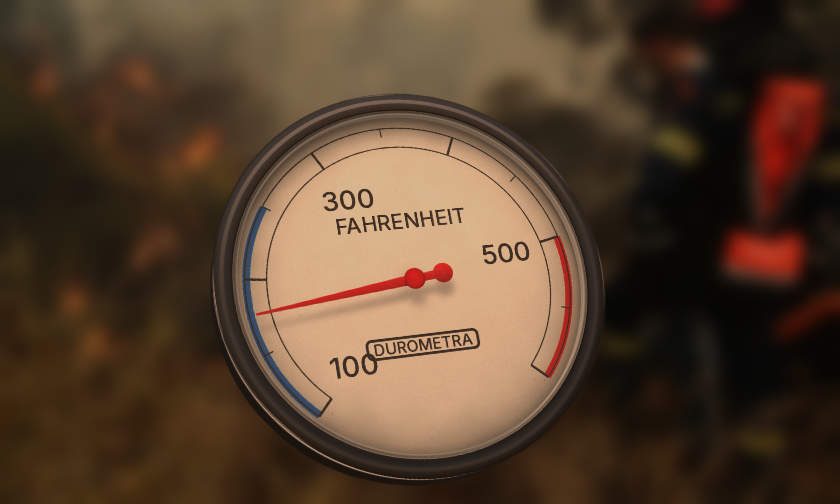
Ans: °F 175
